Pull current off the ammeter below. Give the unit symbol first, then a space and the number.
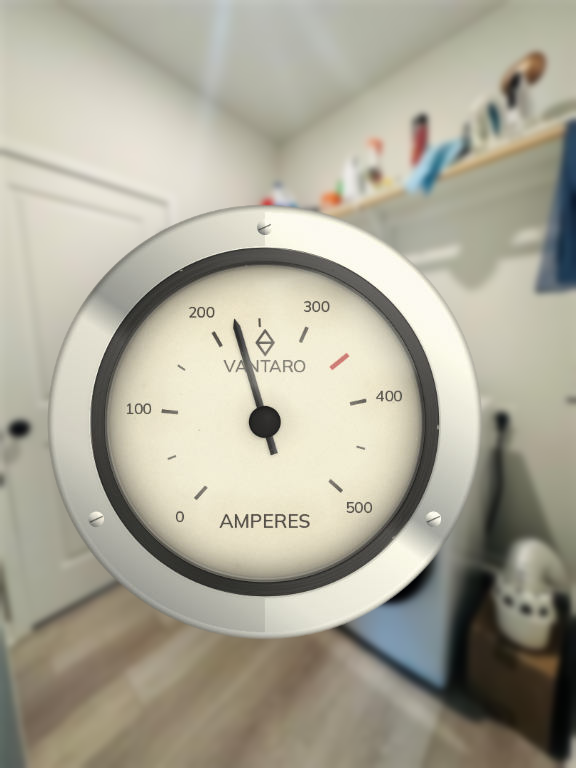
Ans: A 225
